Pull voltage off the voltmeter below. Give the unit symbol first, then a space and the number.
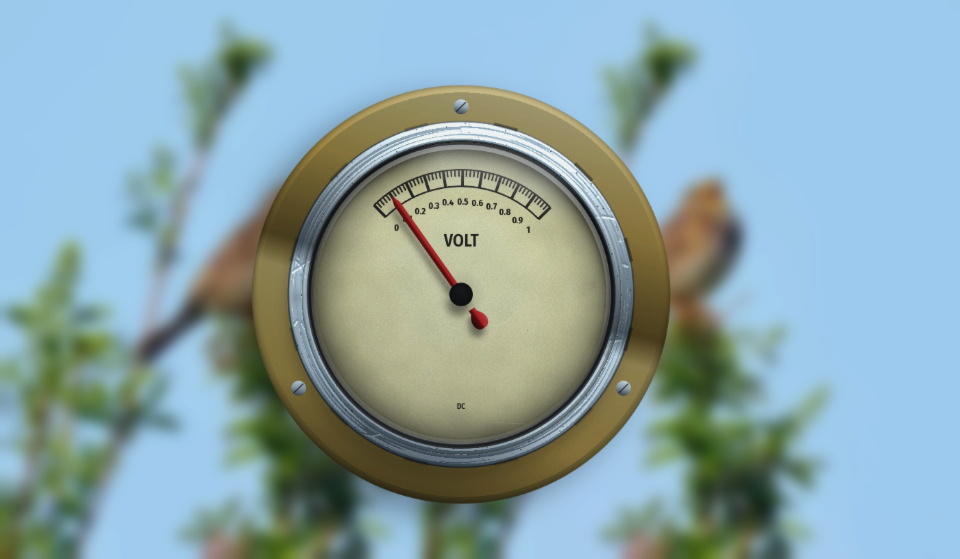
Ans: V 0.1
